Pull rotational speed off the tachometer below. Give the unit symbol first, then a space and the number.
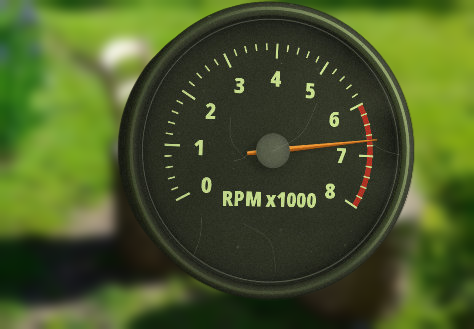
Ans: rpm 6700
